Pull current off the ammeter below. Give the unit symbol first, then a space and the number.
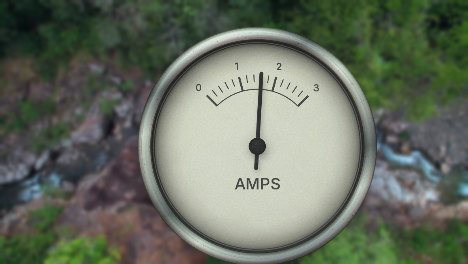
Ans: A 1.6
